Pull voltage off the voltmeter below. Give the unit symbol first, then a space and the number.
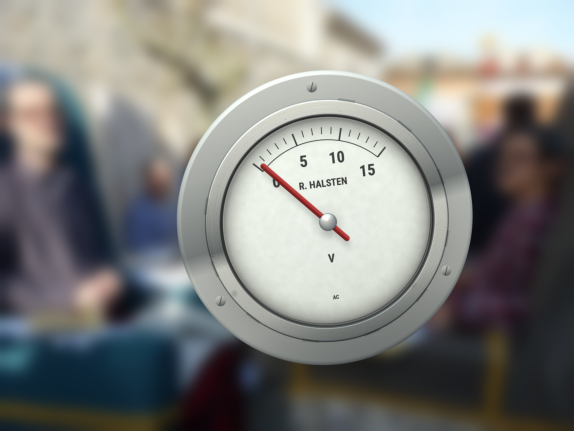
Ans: V 0.5
